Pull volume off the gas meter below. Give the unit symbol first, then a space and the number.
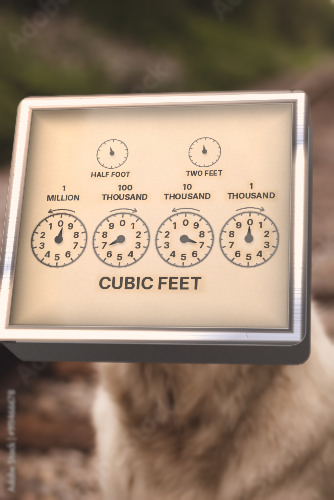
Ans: ft³ 967000
